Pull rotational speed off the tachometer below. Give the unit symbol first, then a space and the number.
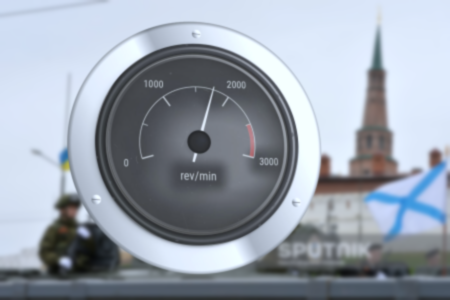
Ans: rpm 1750
